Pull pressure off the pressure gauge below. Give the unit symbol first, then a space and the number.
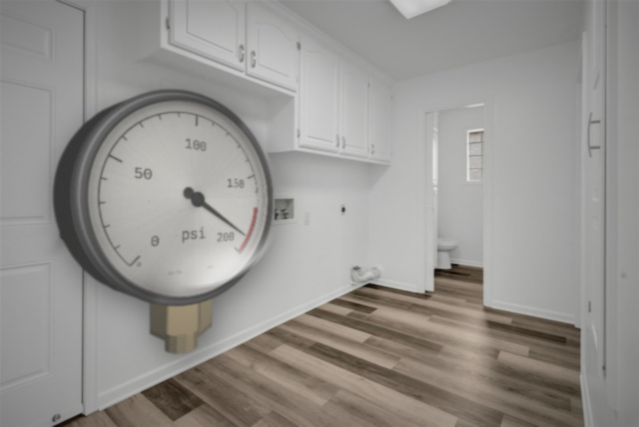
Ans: psi 190
